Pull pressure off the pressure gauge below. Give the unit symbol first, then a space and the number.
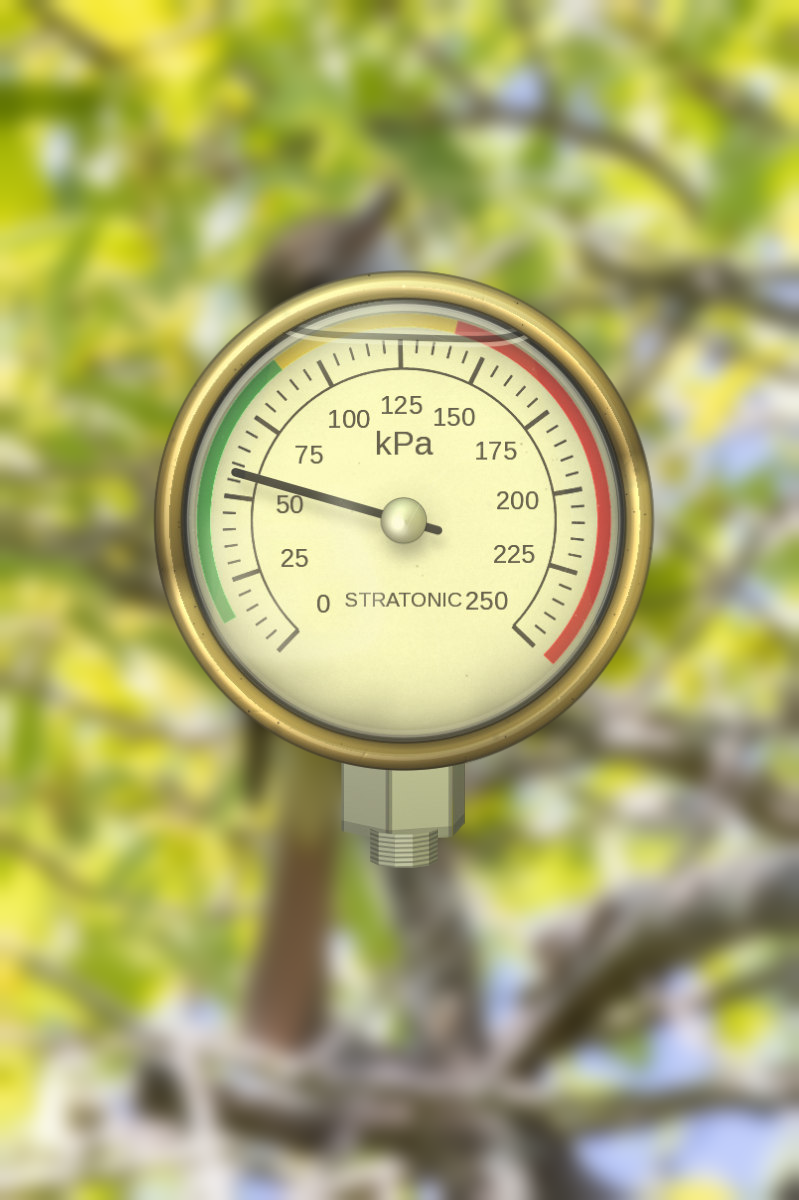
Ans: kPa 57.5
